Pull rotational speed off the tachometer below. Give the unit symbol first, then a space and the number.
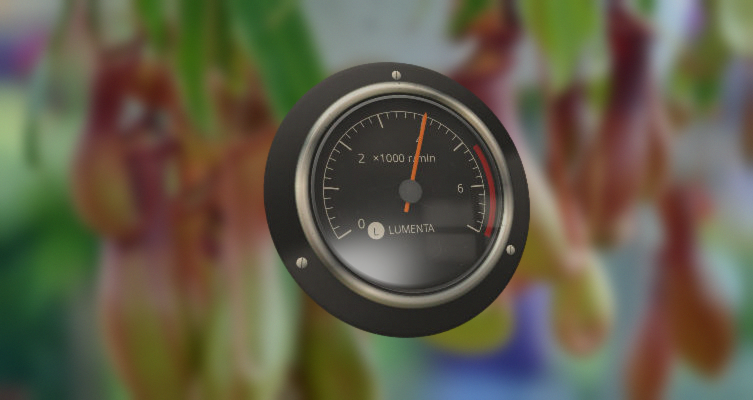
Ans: rpm 4000
